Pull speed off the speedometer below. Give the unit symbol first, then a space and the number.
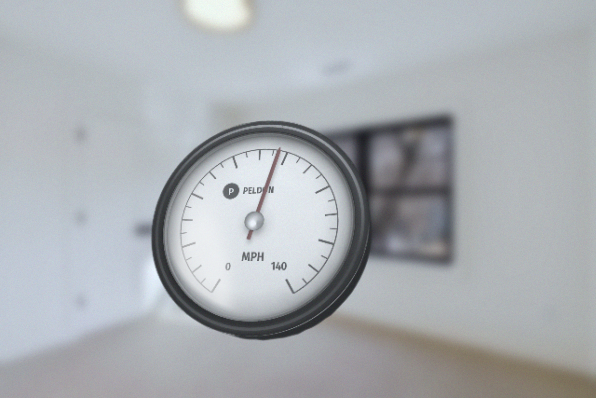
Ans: mph 77.5
